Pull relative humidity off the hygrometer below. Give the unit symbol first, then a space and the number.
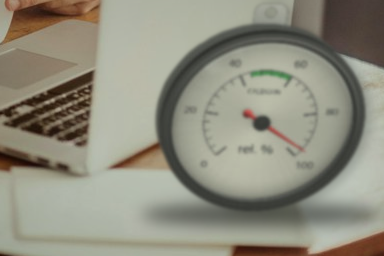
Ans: % 96
